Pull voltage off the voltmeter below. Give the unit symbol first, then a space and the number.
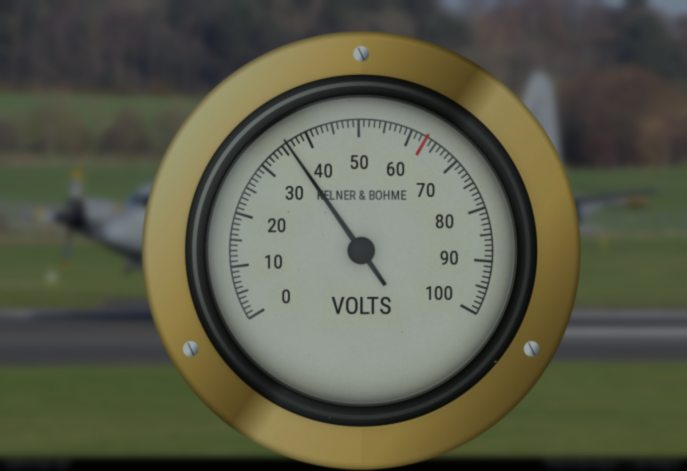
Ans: V 36
